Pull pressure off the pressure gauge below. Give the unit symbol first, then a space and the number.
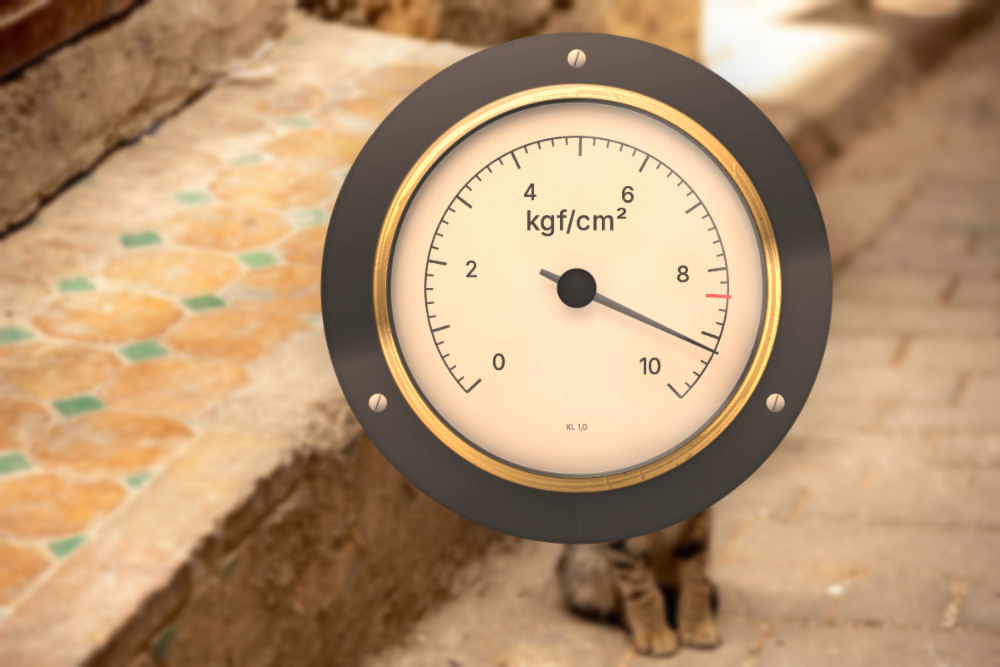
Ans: kg/cm² 9.2
